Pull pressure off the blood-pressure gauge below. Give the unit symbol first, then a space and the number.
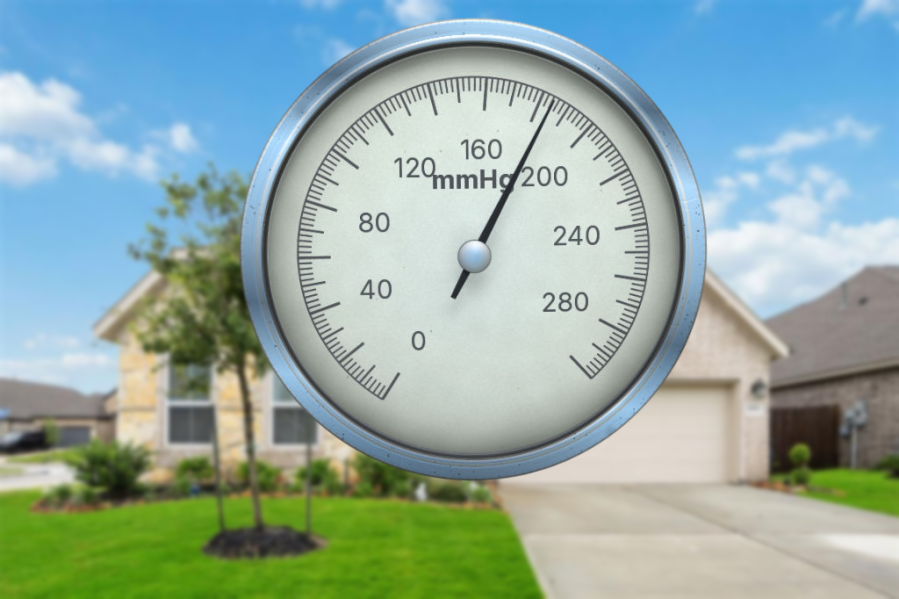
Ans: mmHg 184
